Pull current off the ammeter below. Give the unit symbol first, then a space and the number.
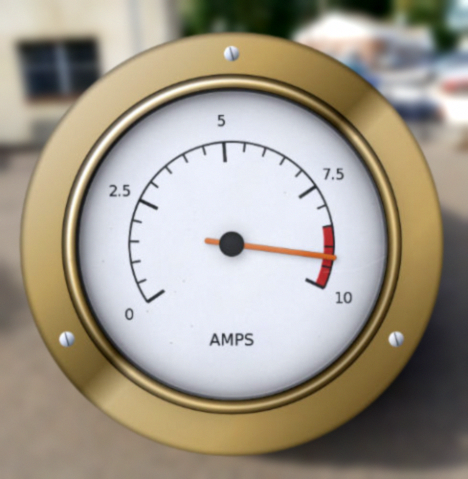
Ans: A 9.25
